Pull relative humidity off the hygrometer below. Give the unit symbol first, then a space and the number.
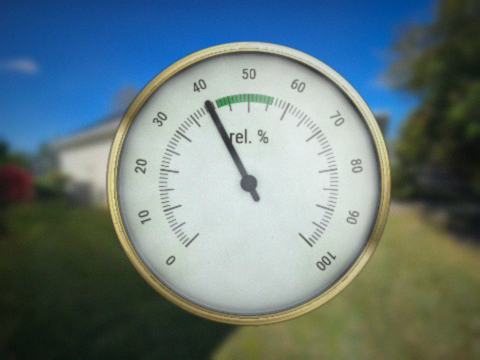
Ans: % 40
